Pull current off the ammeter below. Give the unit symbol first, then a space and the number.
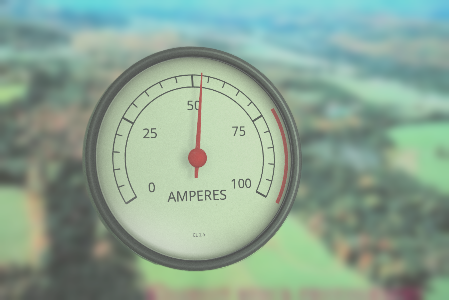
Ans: A 52.5
